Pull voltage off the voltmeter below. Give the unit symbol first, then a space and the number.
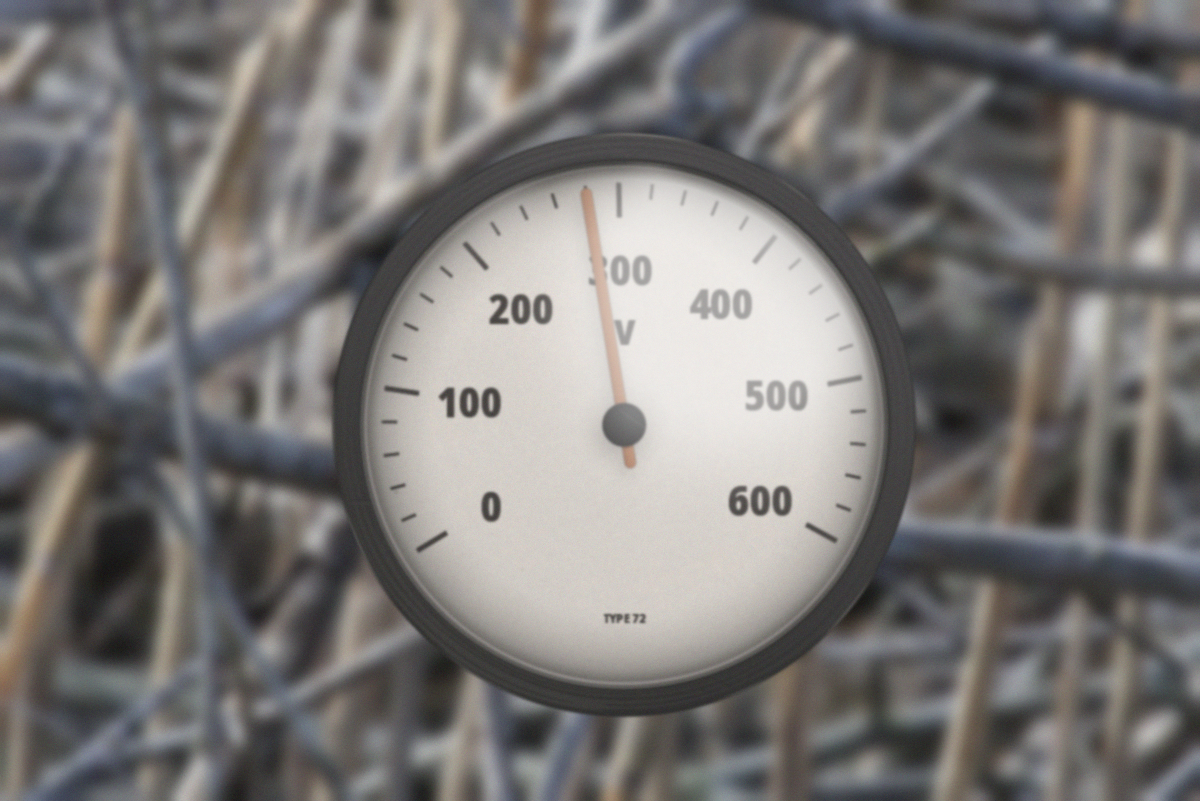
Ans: V 280
